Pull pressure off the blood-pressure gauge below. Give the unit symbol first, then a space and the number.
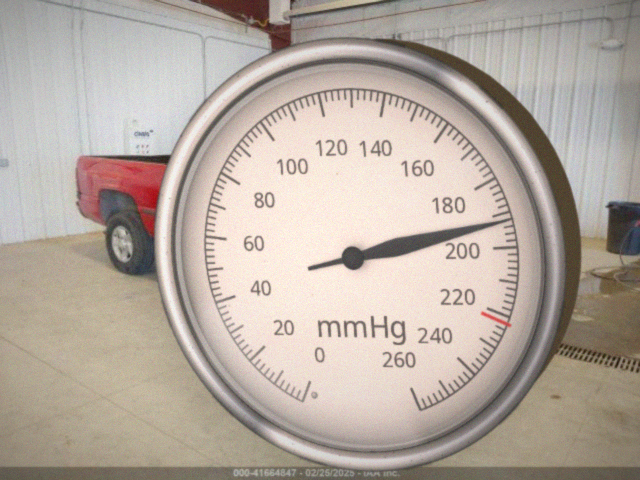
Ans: mmHg 192
